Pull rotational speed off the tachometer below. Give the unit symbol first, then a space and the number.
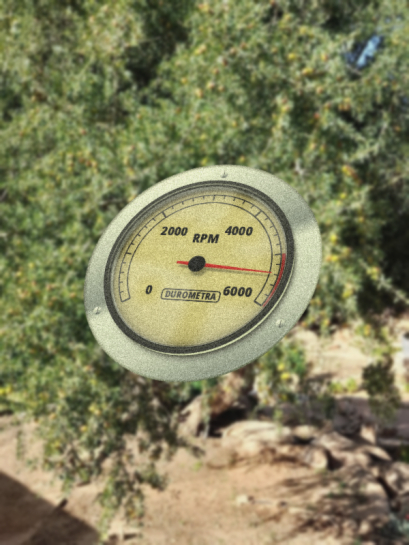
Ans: rpm 5400
